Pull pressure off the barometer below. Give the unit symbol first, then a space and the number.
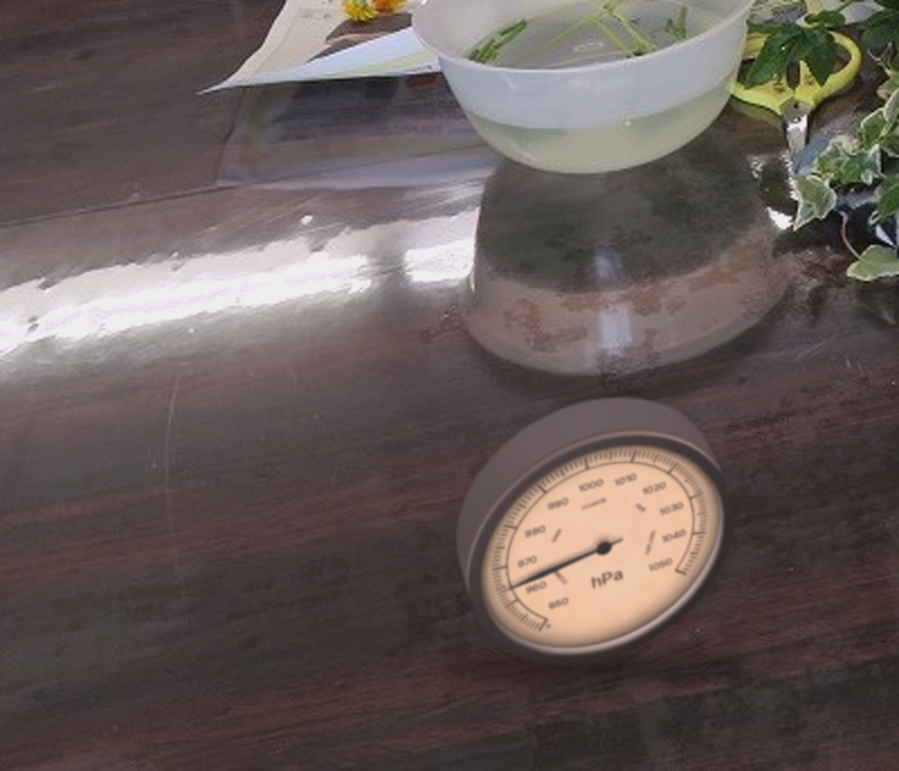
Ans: hPa 965
